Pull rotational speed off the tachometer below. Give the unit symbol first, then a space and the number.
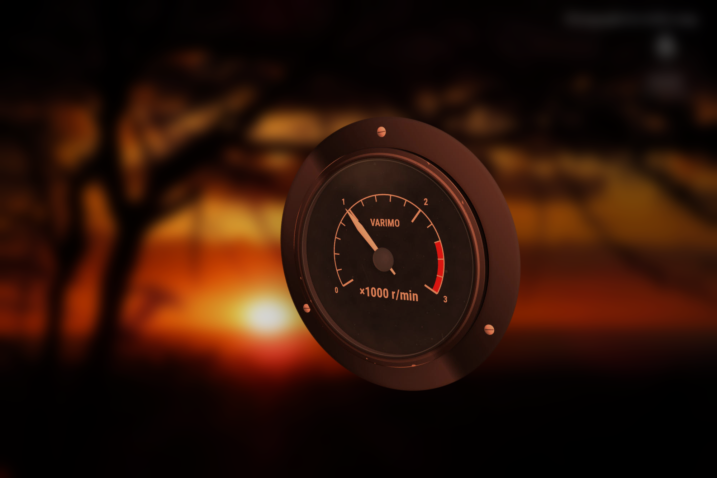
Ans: rpm 1000
